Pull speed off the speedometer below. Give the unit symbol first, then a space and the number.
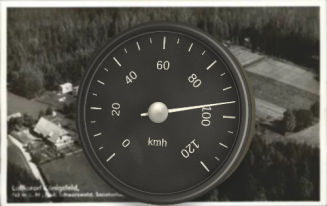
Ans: km/h 95
